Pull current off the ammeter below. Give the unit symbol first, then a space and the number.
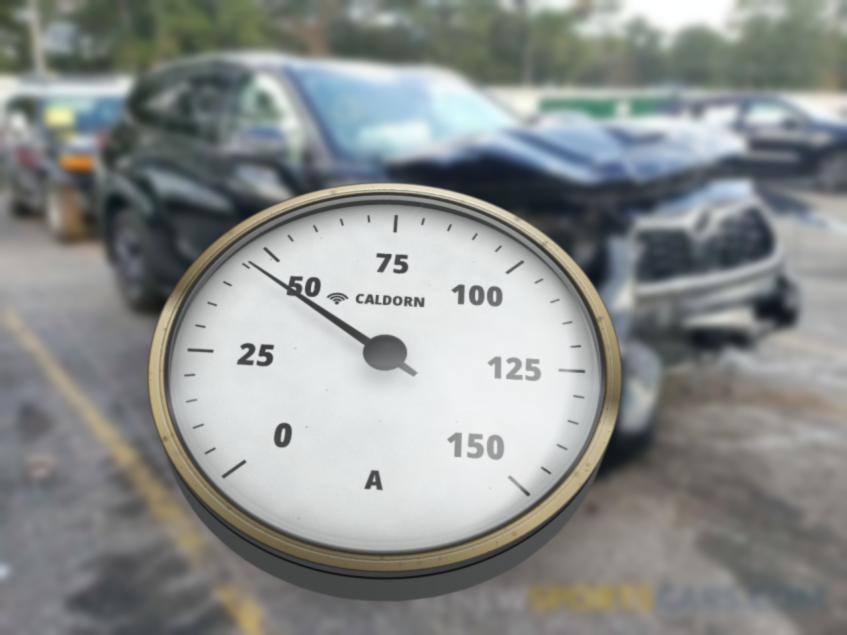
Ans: A 45
